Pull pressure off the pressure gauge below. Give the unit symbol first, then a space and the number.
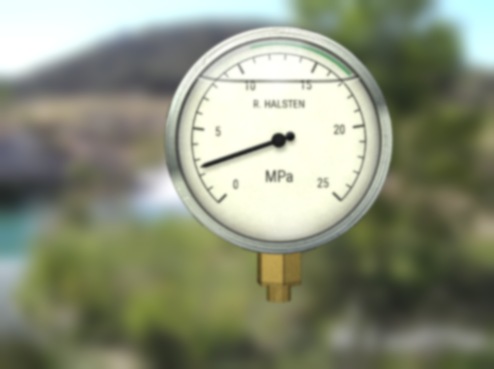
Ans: MPa 2.5
